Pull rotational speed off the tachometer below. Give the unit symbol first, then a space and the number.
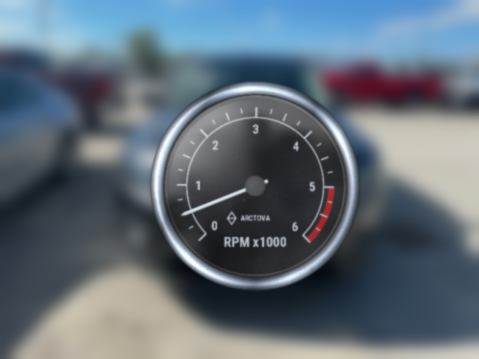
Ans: rpm 500
